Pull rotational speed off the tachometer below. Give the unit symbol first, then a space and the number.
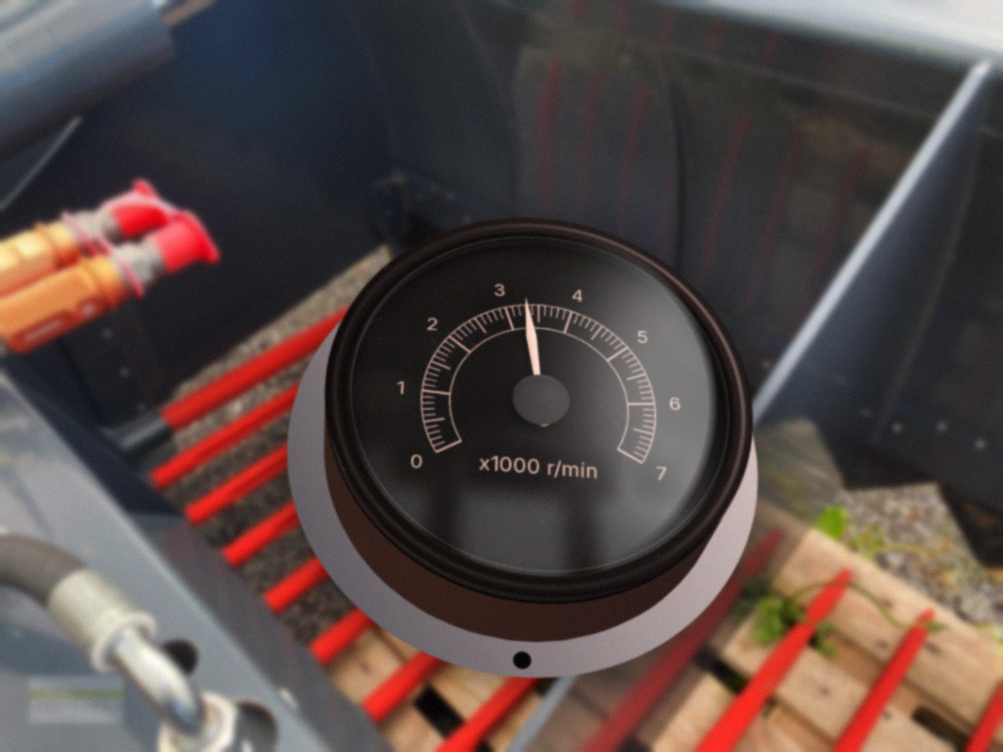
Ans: rpm 3300
